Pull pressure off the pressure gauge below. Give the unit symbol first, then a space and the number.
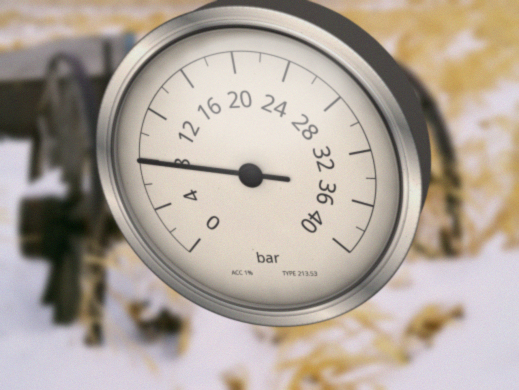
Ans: bar 8
